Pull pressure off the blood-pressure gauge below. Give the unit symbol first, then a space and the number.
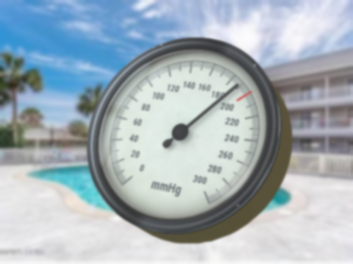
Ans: mmHg 190
